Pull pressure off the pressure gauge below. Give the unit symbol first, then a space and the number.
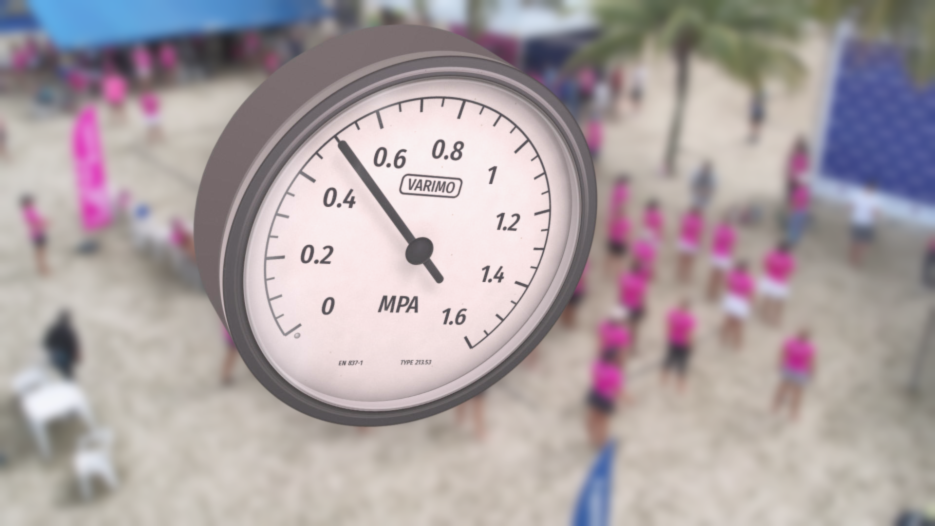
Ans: MPa 0.5
